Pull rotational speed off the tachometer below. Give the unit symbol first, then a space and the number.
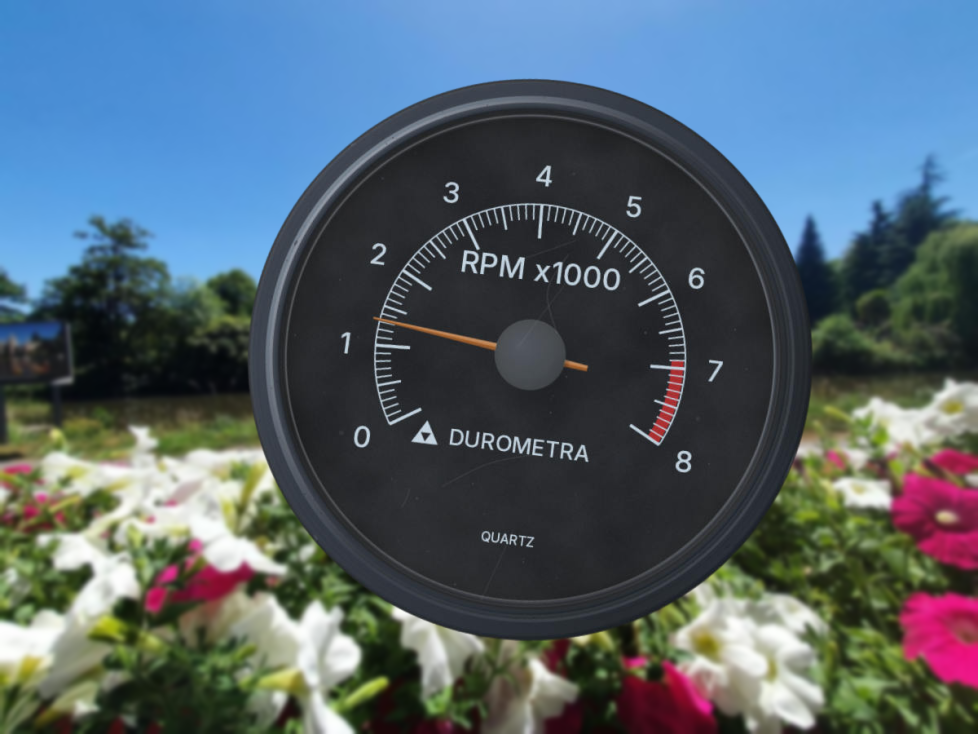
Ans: rpm 1300
